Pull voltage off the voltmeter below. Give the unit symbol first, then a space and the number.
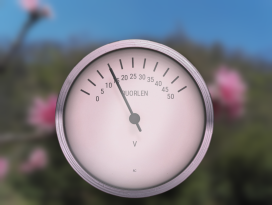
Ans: V 15
